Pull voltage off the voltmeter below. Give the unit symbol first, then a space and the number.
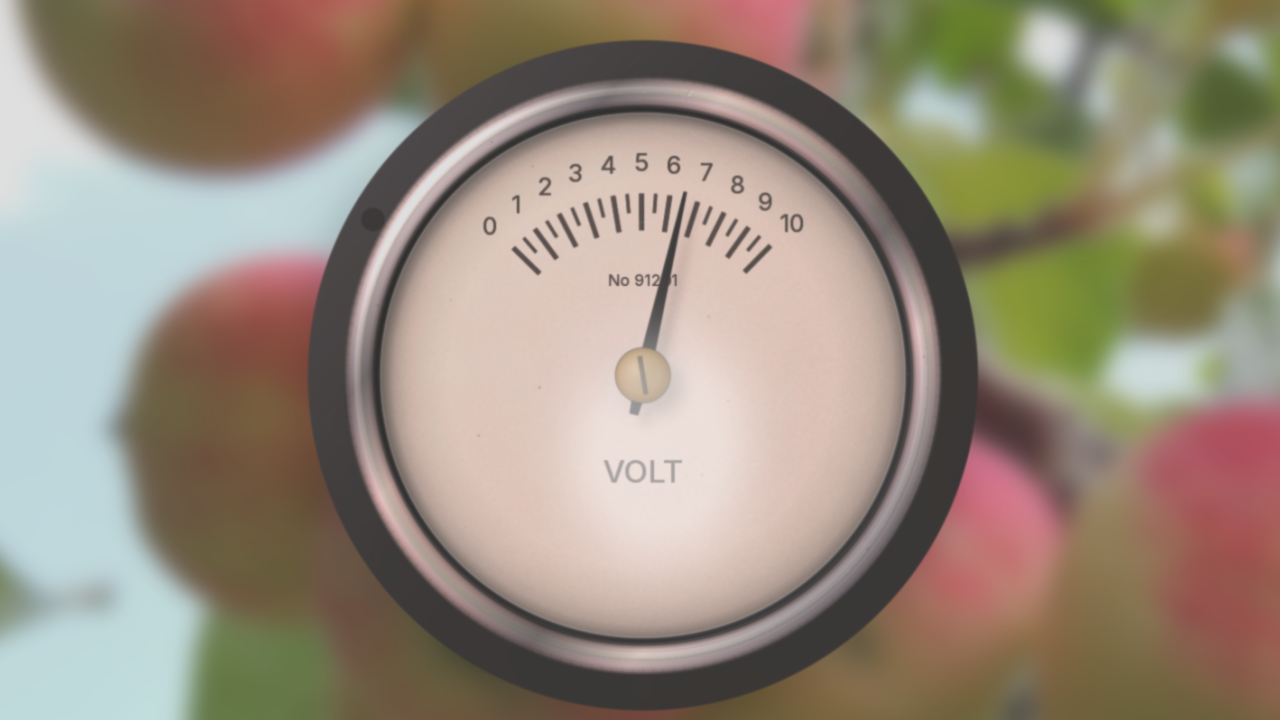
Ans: V 6.5
